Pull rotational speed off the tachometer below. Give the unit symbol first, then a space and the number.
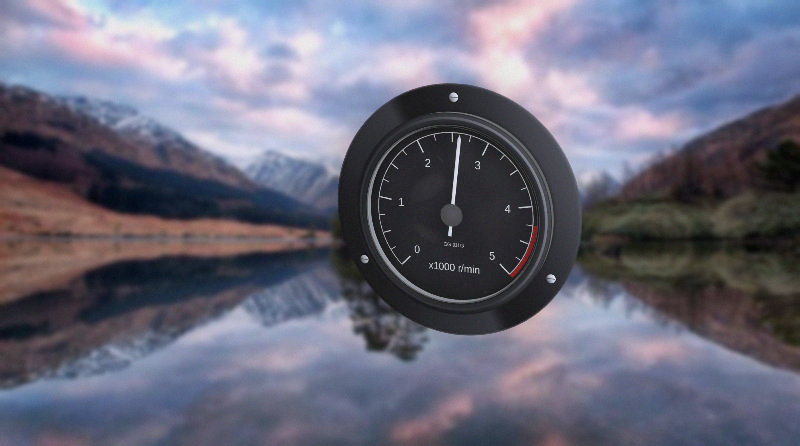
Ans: rpm 2625
